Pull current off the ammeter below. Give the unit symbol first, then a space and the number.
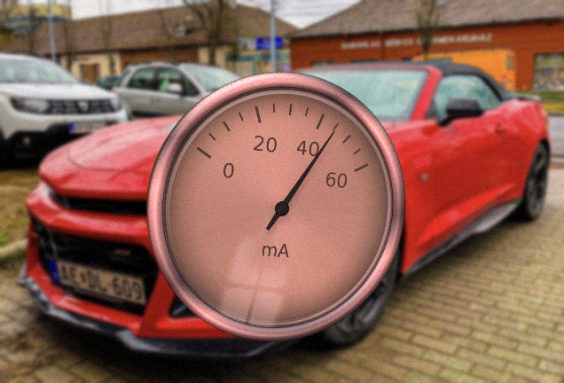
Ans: mA 45
